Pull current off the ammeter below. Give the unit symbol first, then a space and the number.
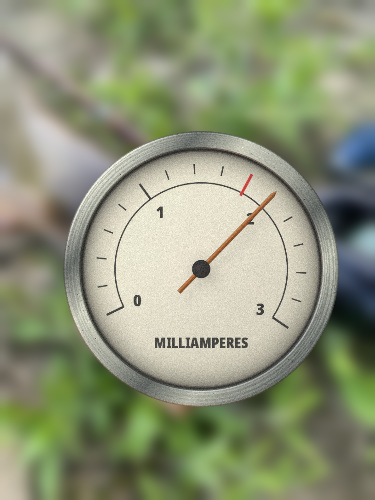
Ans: mA 2
